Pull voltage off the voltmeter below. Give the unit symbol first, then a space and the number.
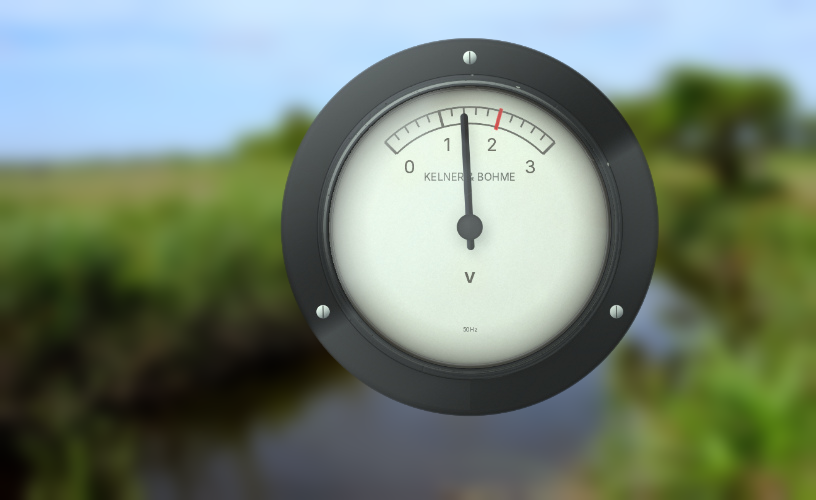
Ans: V 1.4
